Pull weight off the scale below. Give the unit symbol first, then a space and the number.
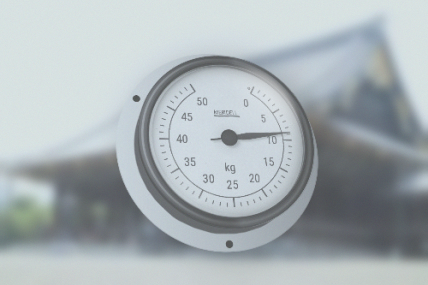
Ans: kg 9
